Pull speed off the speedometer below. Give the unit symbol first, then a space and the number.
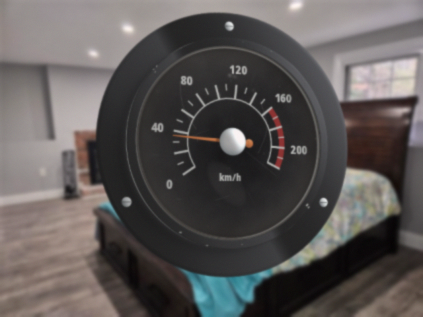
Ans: km/h 35
